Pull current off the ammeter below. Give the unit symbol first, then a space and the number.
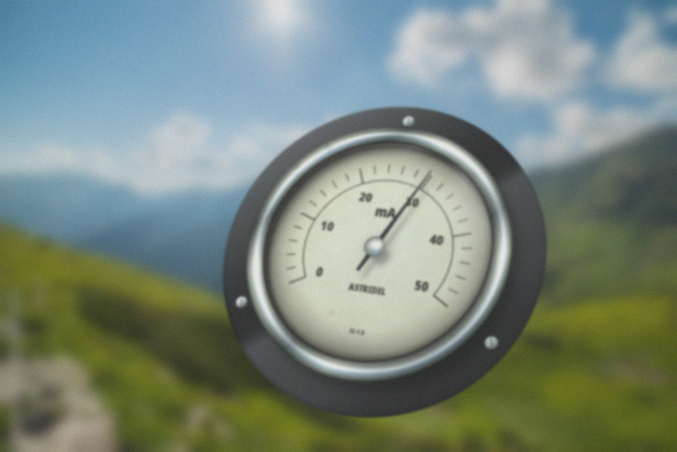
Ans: mA 30
